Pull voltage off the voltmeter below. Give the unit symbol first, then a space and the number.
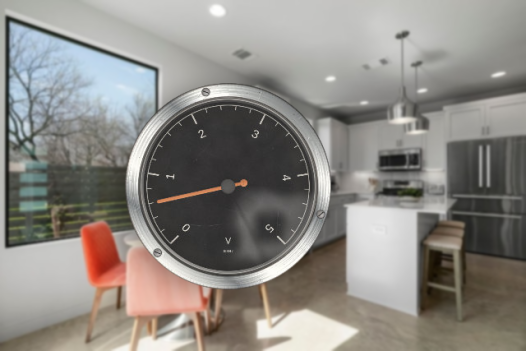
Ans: V 0.6
